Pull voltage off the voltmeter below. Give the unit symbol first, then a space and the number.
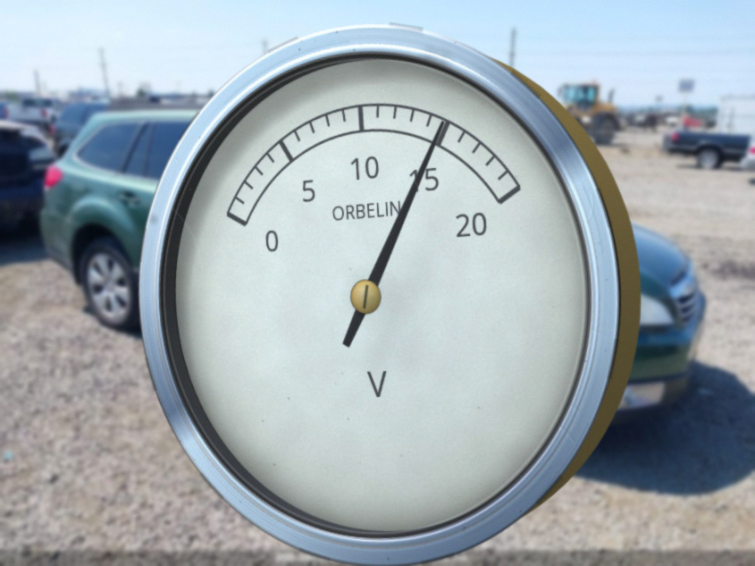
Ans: V 15
